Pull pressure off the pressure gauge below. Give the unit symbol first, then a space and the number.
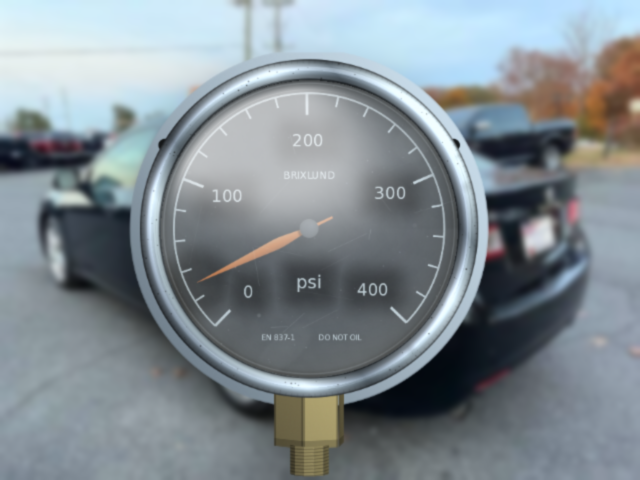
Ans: psi 30
